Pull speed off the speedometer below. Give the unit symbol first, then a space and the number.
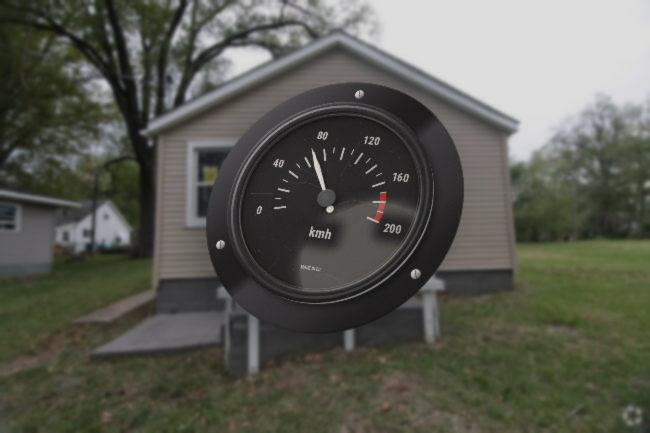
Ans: km/h 70
